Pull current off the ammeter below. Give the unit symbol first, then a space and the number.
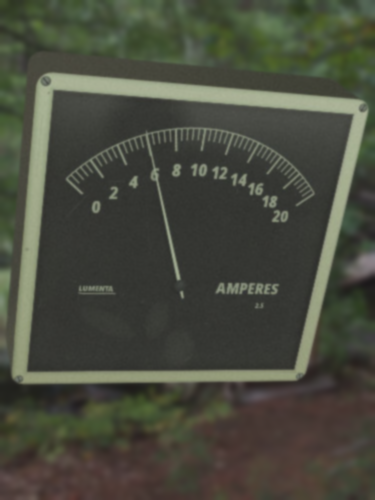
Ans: A 6
